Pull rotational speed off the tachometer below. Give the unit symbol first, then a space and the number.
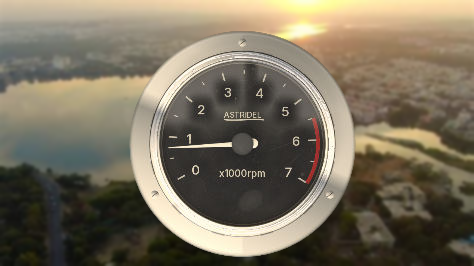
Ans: rpm 750
